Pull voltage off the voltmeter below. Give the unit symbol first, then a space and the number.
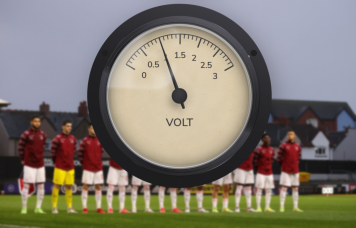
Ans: V 1
